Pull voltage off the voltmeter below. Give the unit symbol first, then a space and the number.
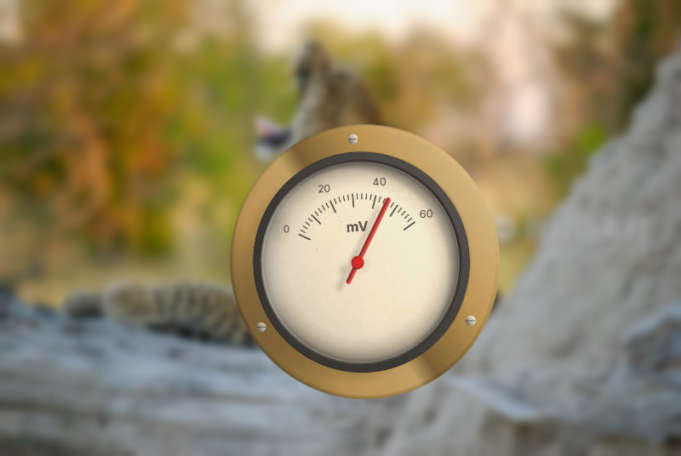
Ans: mV 46
